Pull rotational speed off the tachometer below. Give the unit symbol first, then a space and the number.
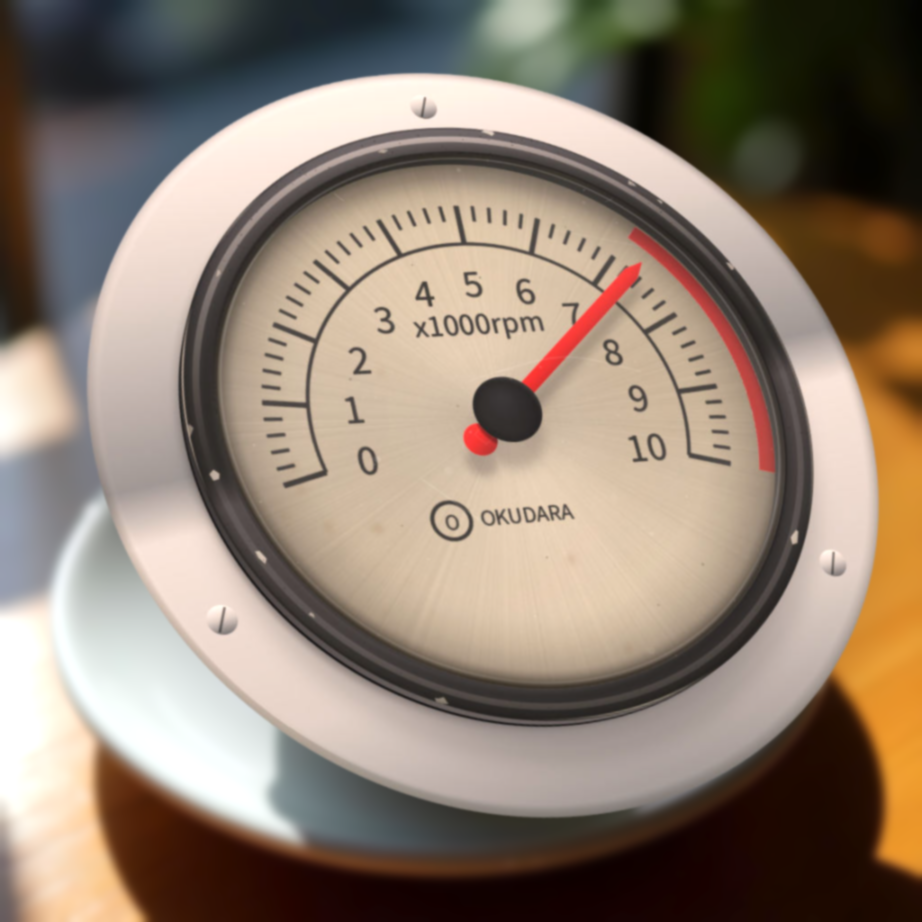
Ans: rpm 7300
